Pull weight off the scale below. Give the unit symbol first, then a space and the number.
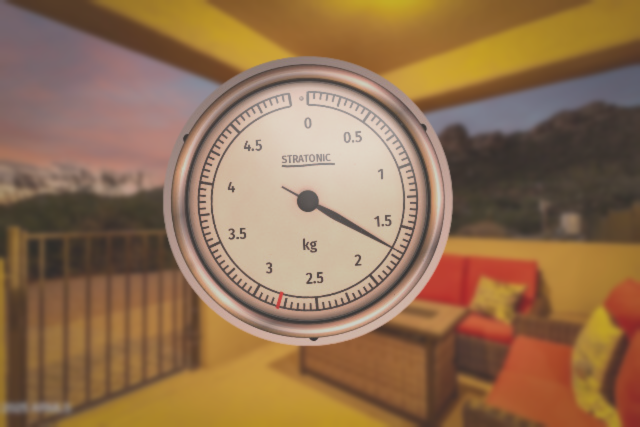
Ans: kg 1.7
